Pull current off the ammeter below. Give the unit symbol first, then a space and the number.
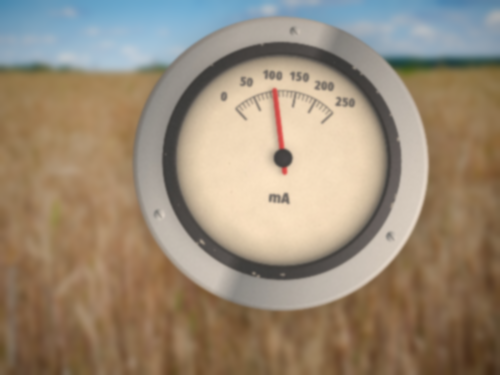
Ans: mA 100
